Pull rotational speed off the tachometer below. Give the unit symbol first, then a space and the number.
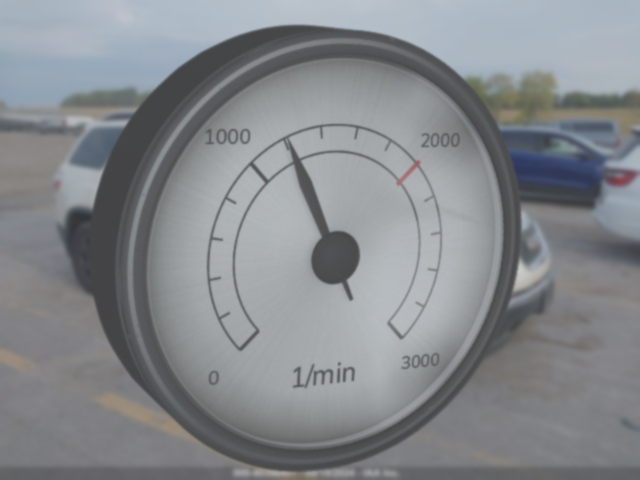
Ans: rpm 1200
